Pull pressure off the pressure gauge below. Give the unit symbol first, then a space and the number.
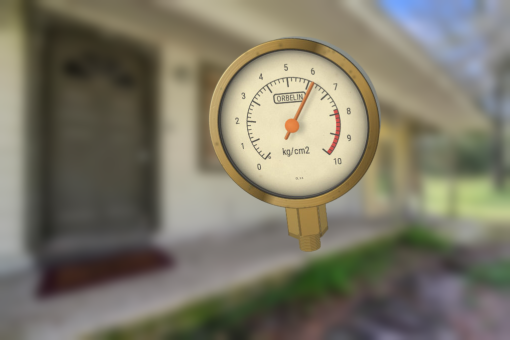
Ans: kg/cm² 6.2
